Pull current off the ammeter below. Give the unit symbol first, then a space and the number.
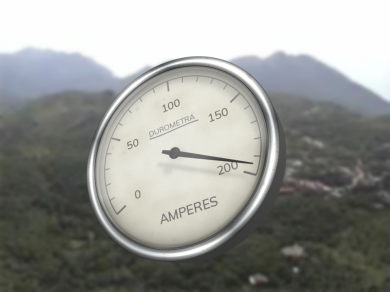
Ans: A 195
